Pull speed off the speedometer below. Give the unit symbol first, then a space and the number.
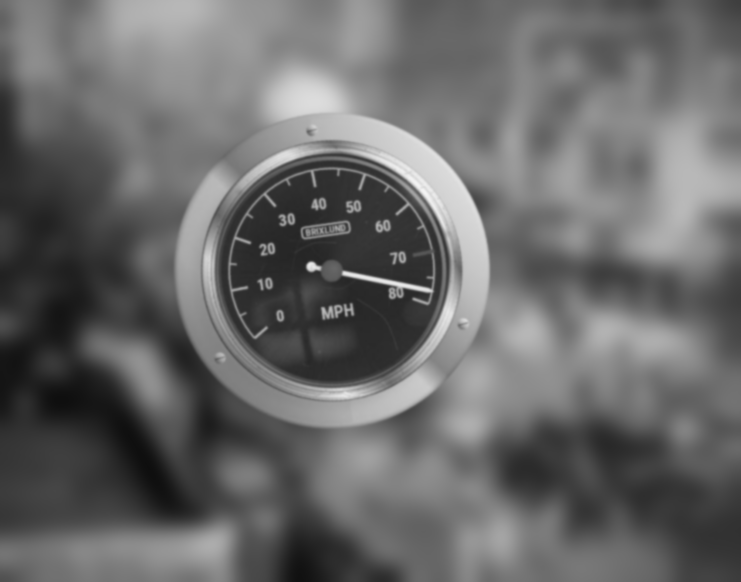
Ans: mph 77.5
